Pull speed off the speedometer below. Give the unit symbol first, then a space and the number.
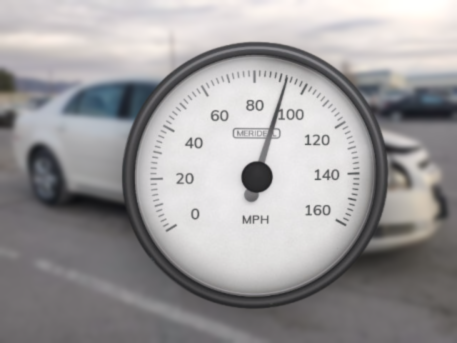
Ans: mph 92
